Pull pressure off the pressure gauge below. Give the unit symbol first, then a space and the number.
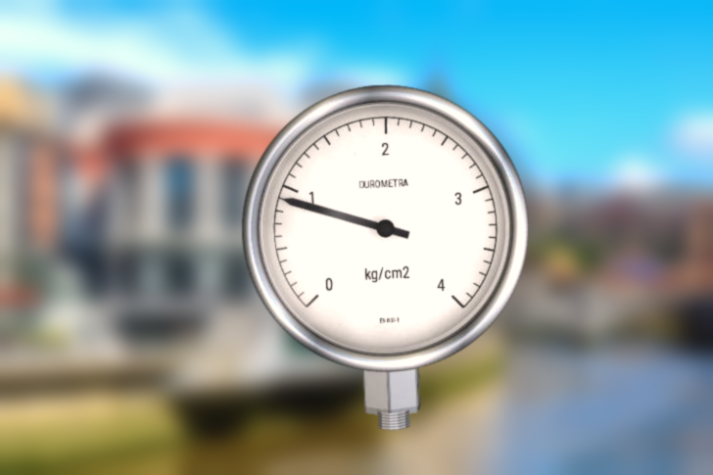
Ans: kg/cm² 0.9
